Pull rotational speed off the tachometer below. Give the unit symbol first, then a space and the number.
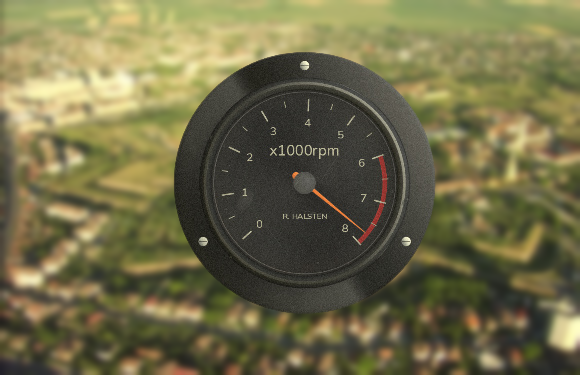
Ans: rpm 7750
